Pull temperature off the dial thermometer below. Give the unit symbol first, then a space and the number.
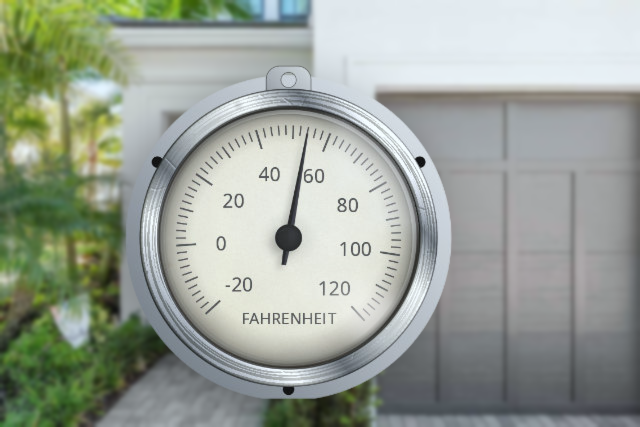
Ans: °F 54
